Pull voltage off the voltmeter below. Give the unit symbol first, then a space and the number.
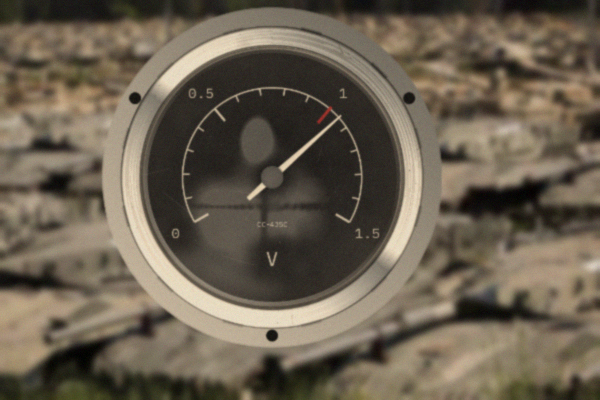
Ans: V 1.05
